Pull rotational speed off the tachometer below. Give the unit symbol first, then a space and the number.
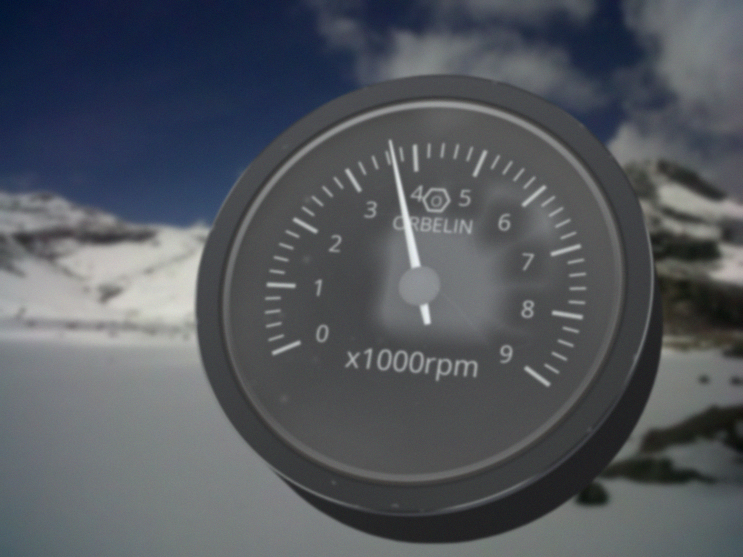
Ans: rpm 3700
